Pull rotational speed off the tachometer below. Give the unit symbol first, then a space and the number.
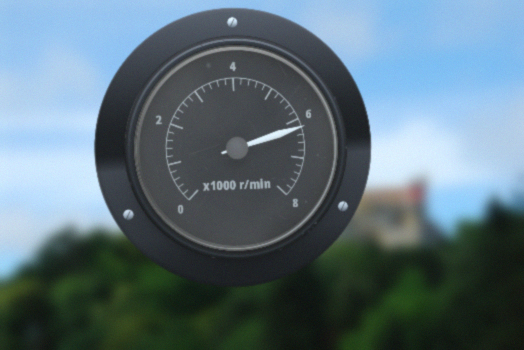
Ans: rpm 6200
